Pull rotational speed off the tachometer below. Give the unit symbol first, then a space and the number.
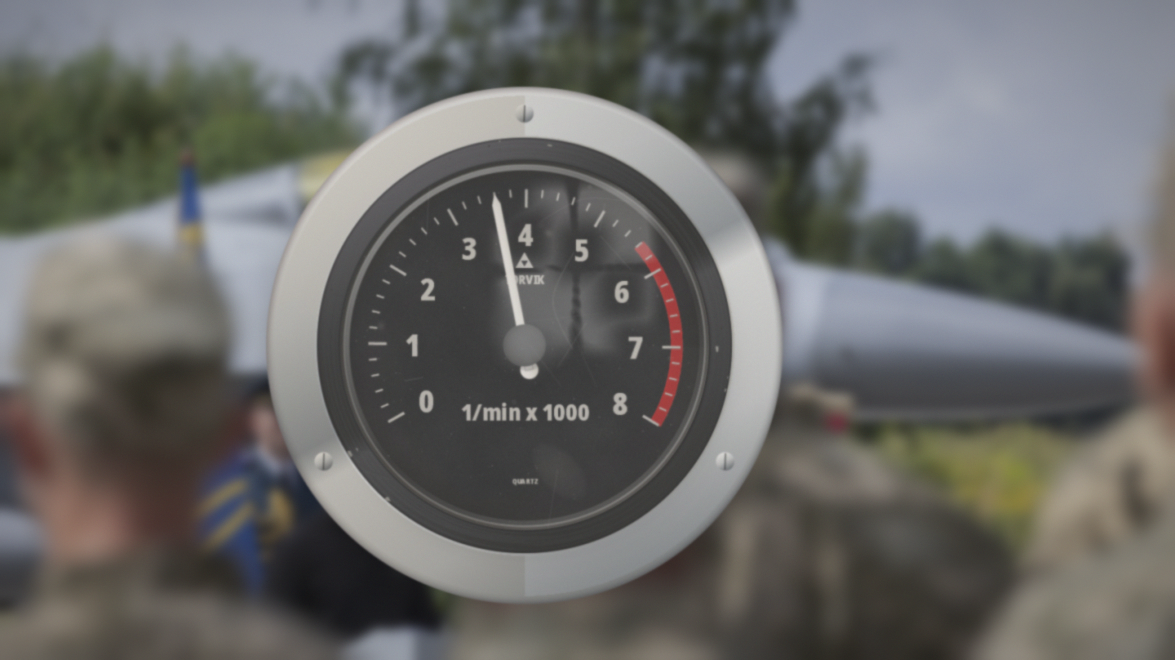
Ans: rpm 3600
